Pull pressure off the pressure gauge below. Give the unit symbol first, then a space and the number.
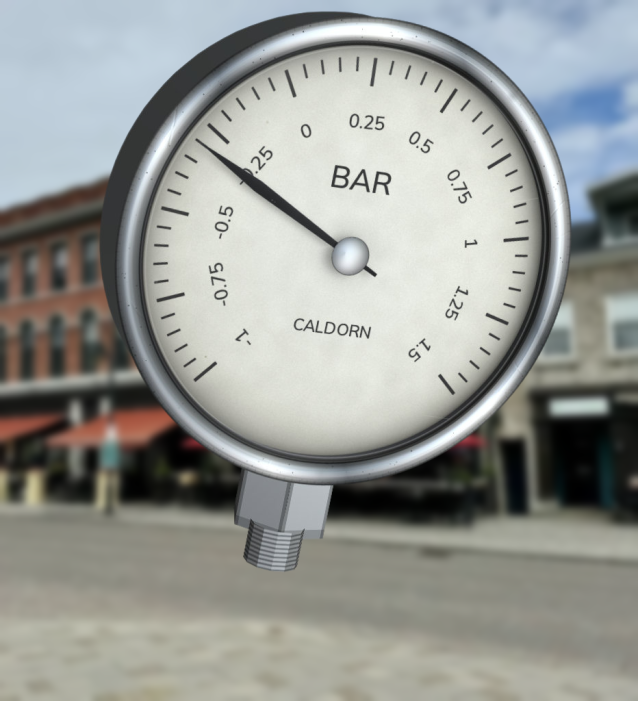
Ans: bar -0.3
